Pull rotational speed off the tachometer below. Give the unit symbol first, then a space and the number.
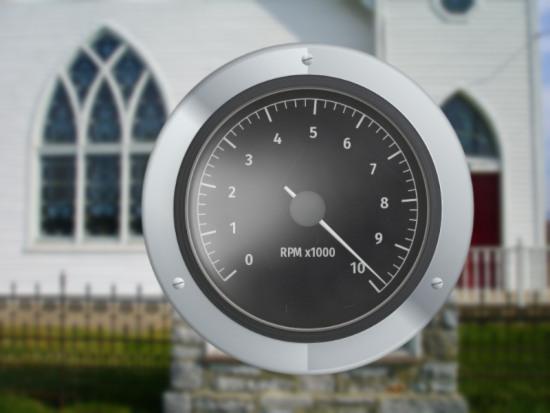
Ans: rpm 9800
